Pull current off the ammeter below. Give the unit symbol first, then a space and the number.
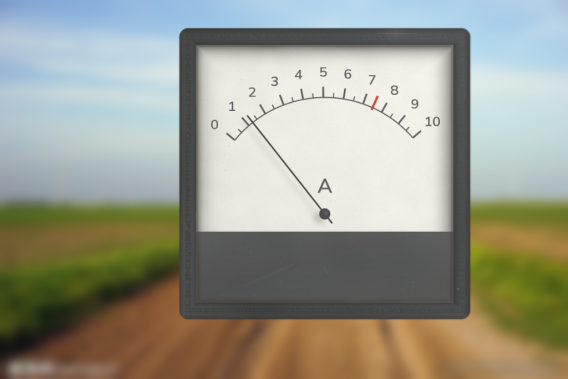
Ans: A 1.25
